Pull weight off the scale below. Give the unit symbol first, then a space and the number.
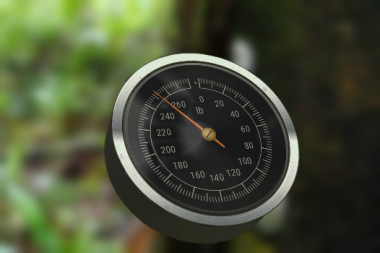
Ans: lb 250
